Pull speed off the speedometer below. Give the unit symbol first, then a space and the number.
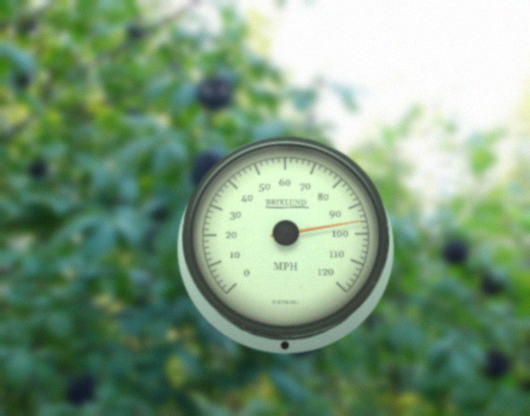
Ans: mph 96
